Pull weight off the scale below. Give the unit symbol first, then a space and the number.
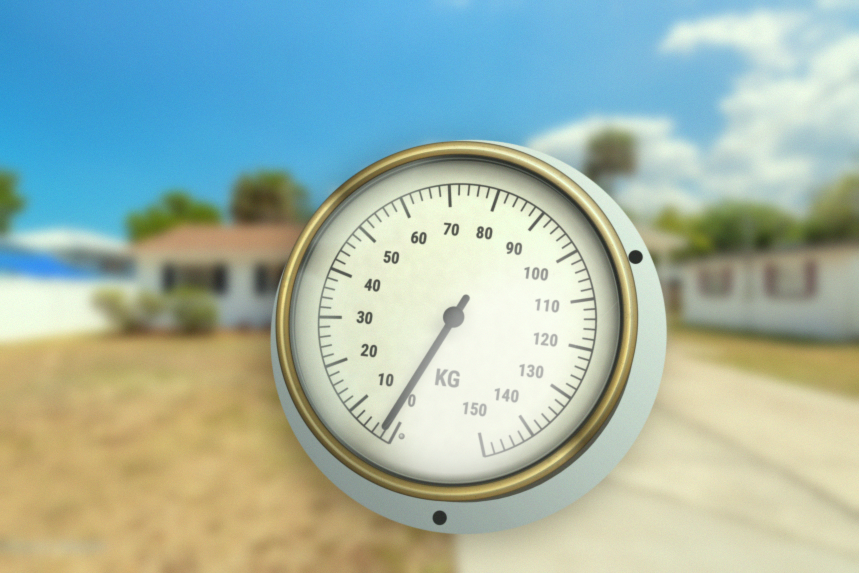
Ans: kg 2
